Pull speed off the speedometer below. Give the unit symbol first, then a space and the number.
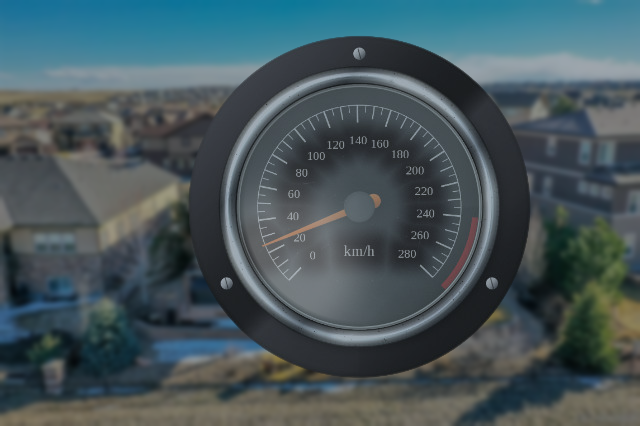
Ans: km/h 25
